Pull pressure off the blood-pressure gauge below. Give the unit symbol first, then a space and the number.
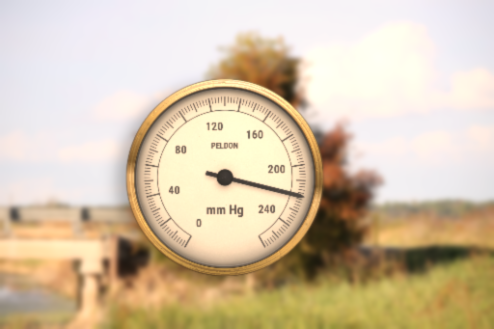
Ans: mmHg 220
